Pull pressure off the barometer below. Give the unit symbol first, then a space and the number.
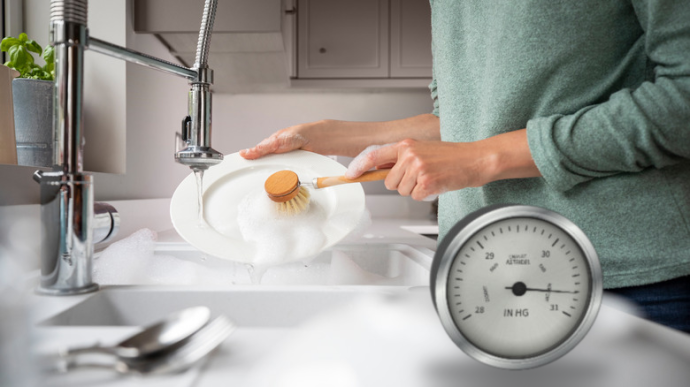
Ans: inHg 30.7
